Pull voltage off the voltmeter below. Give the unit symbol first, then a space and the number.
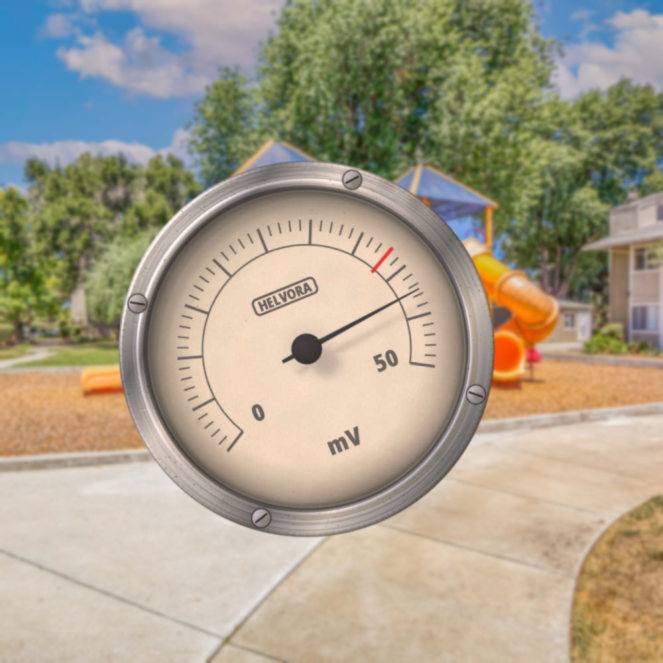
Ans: mV 42.5
